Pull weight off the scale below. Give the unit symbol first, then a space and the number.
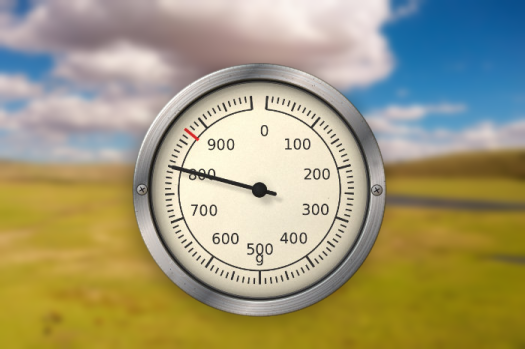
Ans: g 800
